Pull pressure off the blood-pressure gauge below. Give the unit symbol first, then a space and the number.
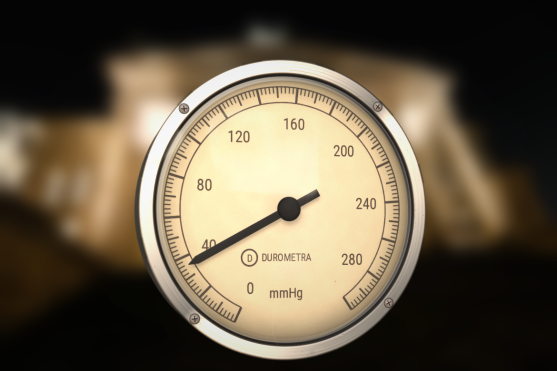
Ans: mmHg 36
